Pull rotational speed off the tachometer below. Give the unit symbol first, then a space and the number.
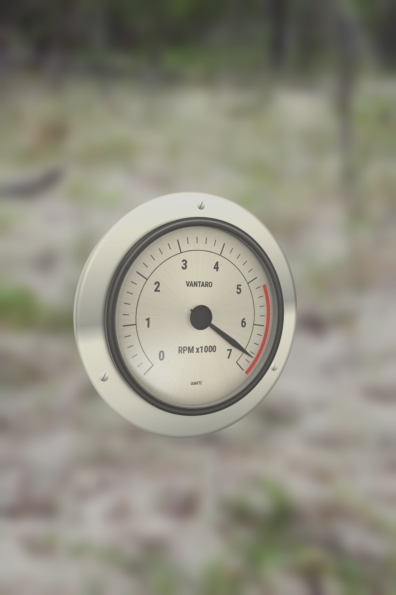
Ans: rpm 6700
